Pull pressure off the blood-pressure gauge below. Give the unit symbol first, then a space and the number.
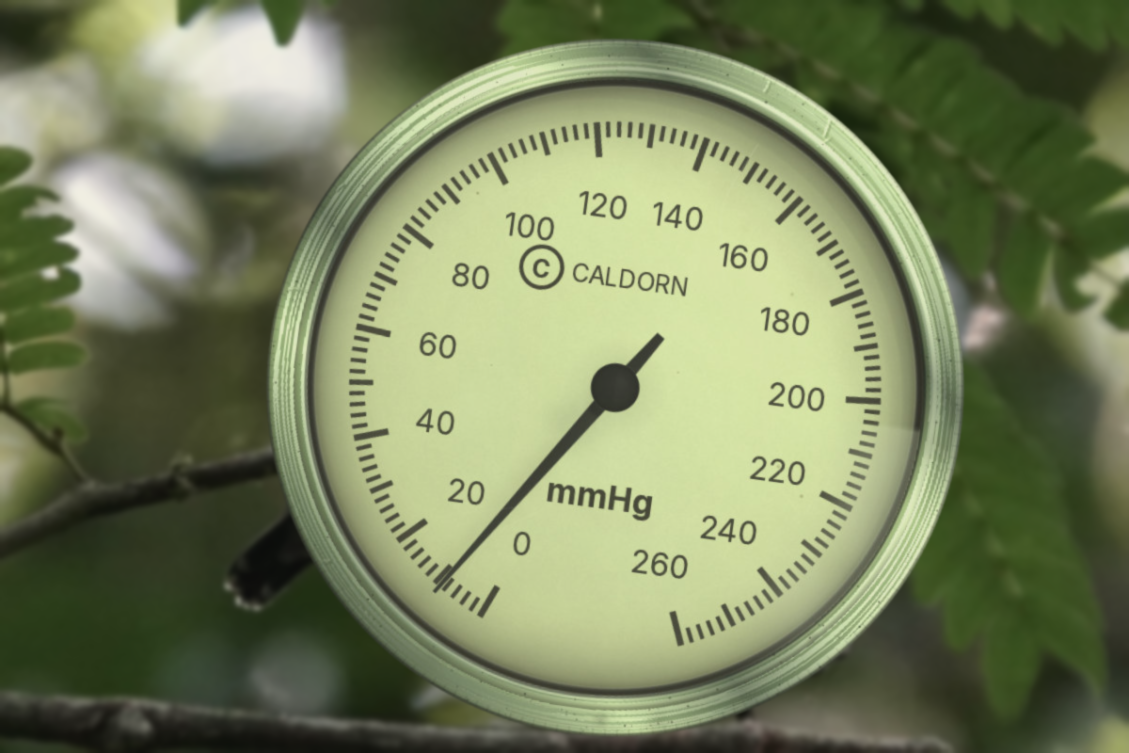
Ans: mmHg 9
